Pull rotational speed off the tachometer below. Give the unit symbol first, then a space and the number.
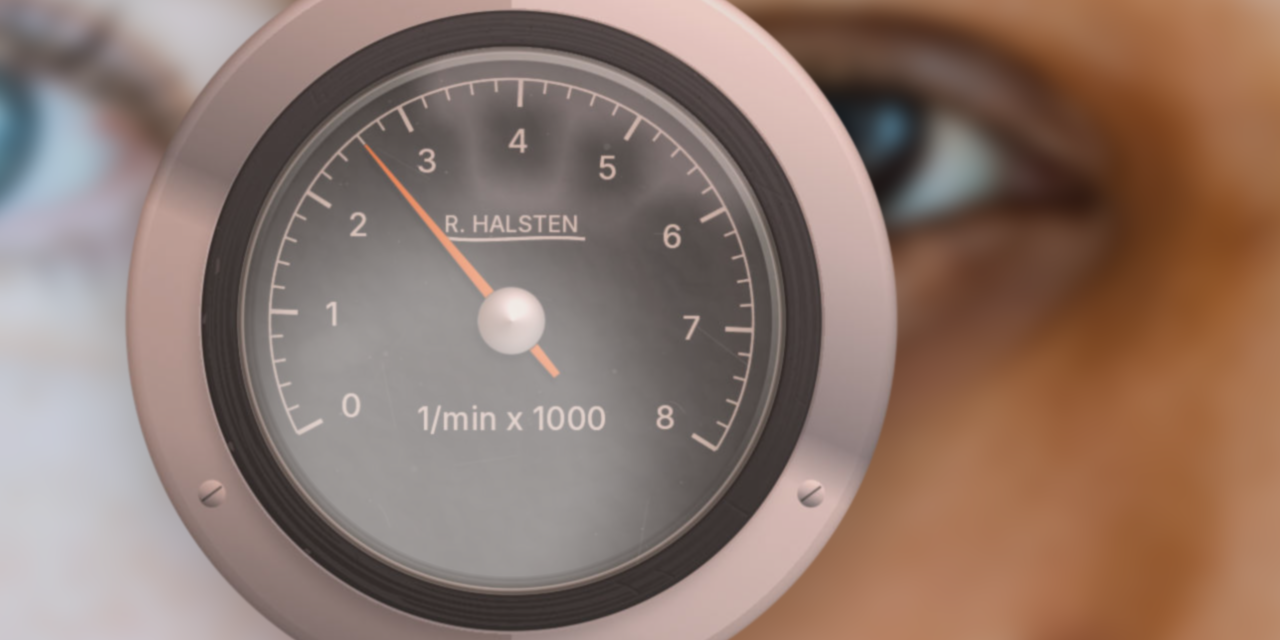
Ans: rpm 2600
